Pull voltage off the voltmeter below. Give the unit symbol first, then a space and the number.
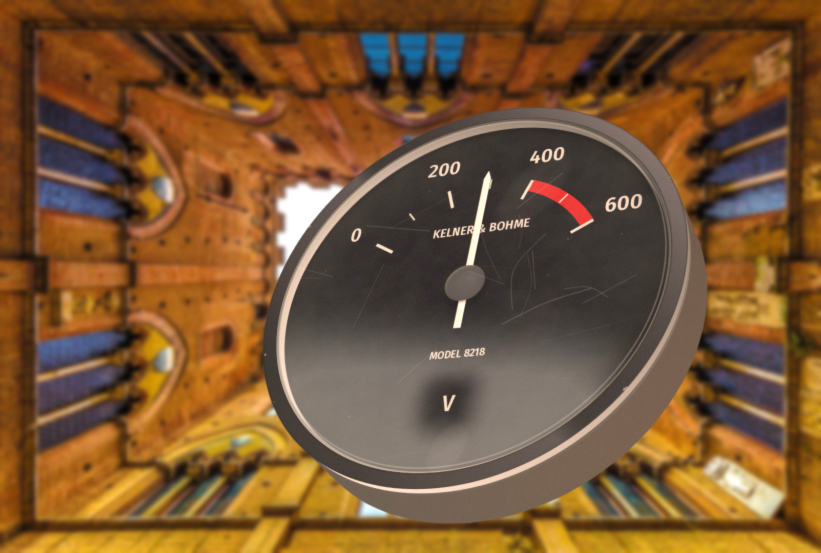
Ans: V 300
